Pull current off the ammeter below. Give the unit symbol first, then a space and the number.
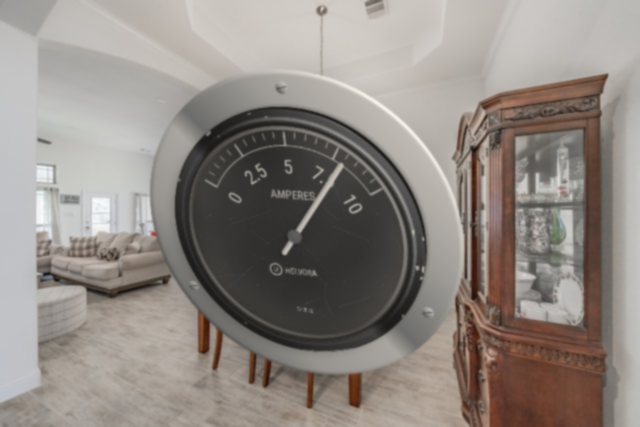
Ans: A 8
